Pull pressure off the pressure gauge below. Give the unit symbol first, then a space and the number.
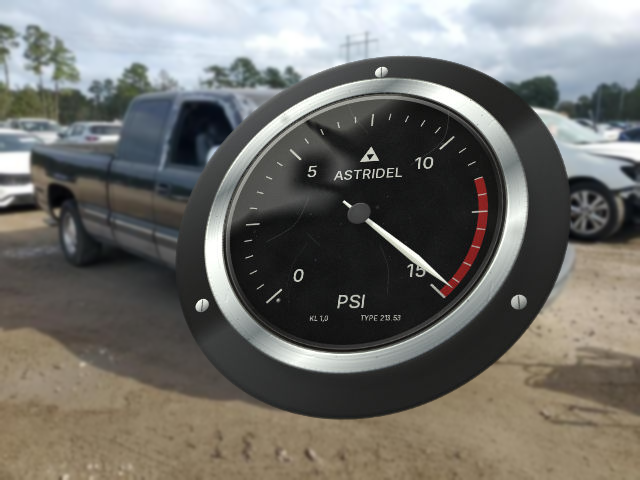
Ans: psi 14.75
